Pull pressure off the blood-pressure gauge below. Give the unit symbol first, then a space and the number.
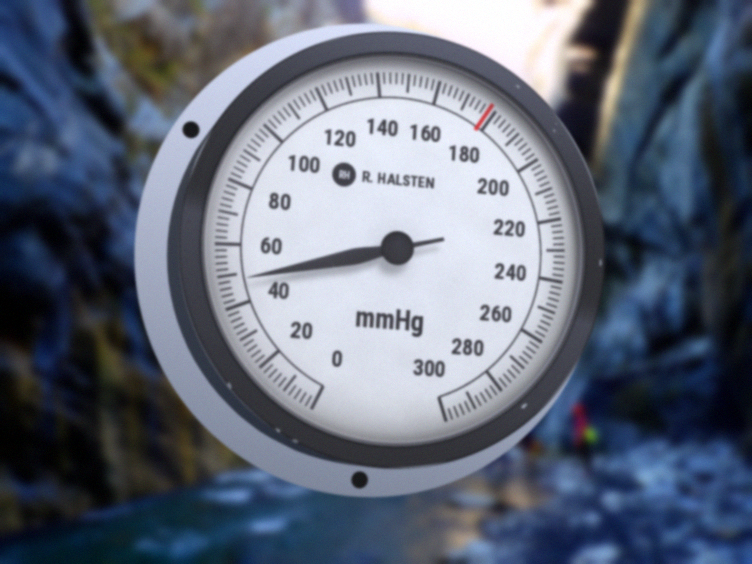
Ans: mmHg 48
